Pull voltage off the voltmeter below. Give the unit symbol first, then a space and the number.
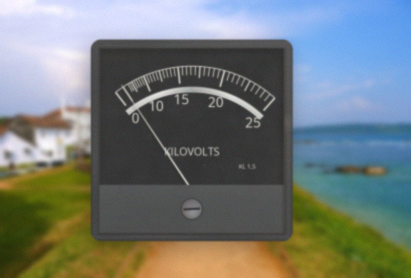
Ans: kV 5
